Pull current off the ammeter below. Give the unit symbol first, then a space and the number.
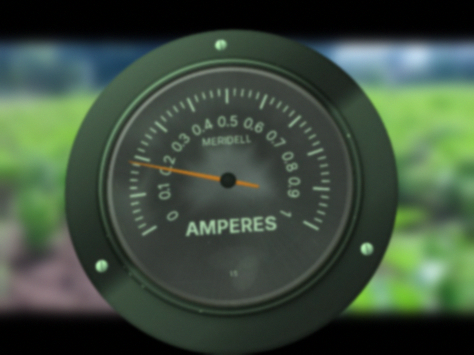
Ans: A 0.18
